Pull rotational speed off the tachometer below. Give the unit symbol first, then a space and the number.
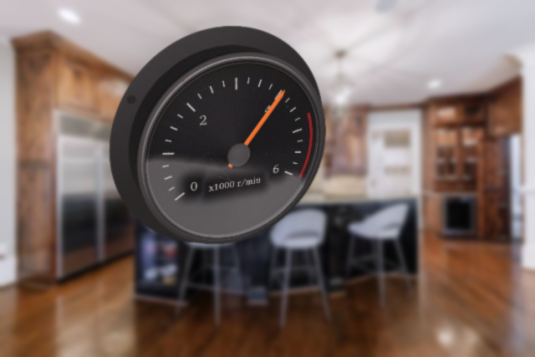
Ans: rpm 4000
